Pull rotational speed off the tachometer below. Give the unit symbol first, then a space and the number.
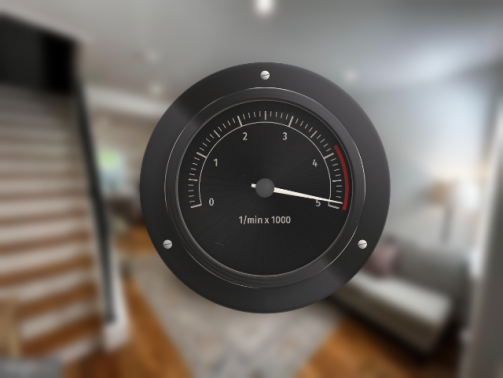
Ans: rpm 4900
